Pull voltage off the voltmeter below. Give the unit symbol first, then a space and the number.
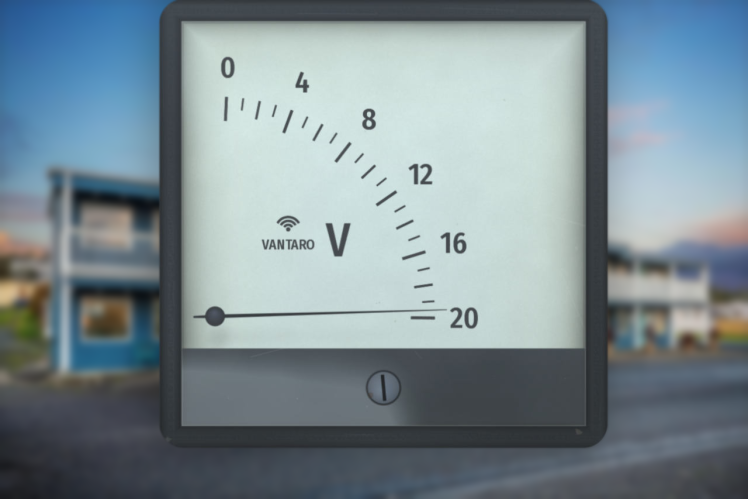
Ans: V 19.5
